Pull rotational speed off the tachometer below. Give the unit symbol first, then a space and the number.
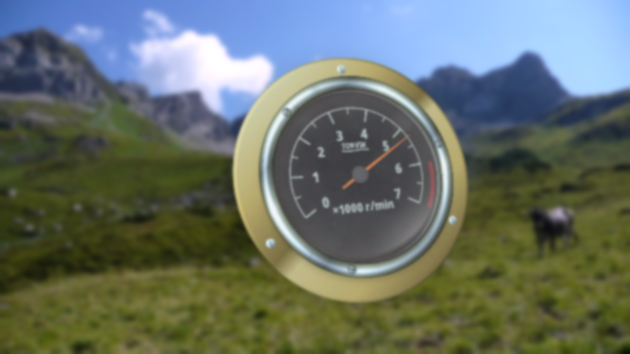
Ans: rpm 5250
